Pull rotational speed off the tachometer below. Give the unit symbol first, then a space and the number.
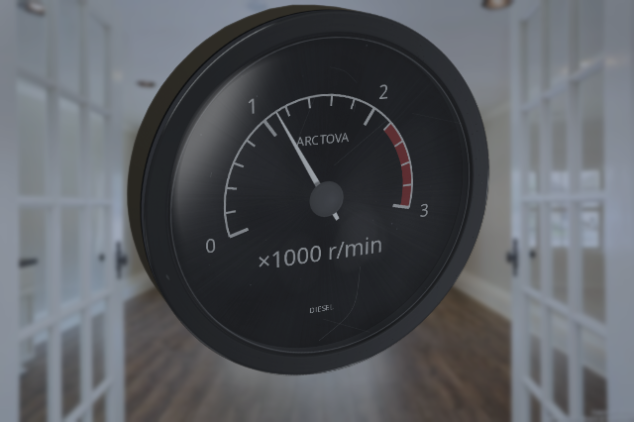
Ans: rpm 1100
